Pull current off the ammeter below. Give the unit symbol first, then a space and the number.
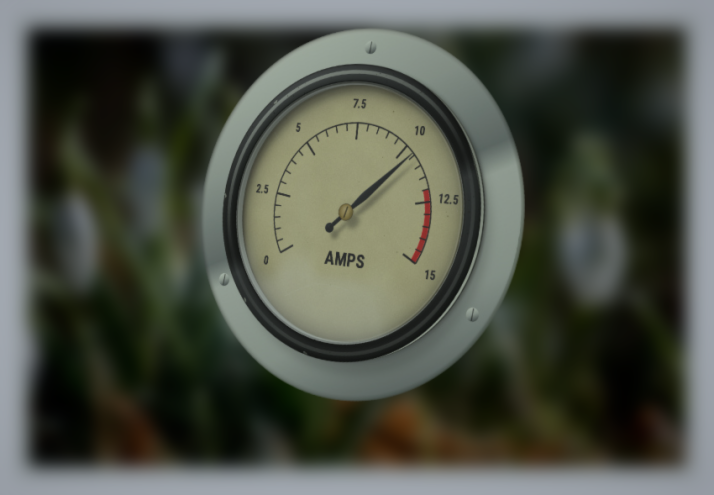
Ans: A 10.5
